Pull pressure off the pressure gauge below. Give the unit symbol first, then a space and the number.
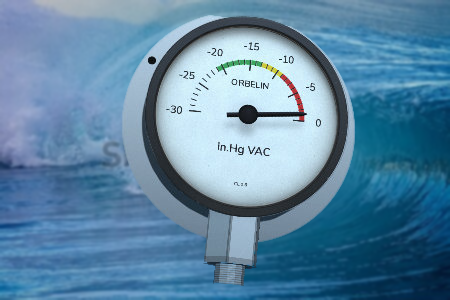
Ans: inHg -1
